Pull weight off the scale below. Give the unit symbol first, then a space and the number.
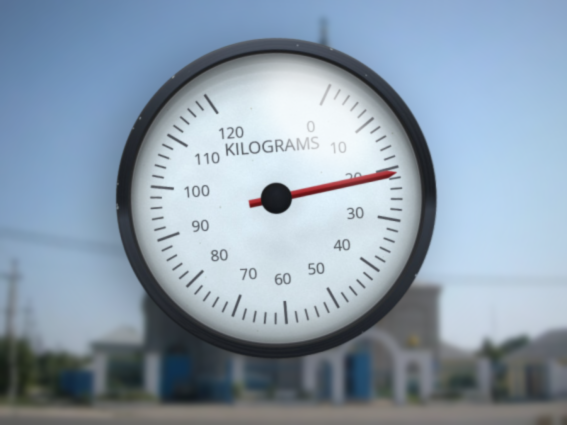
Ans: kg 21
